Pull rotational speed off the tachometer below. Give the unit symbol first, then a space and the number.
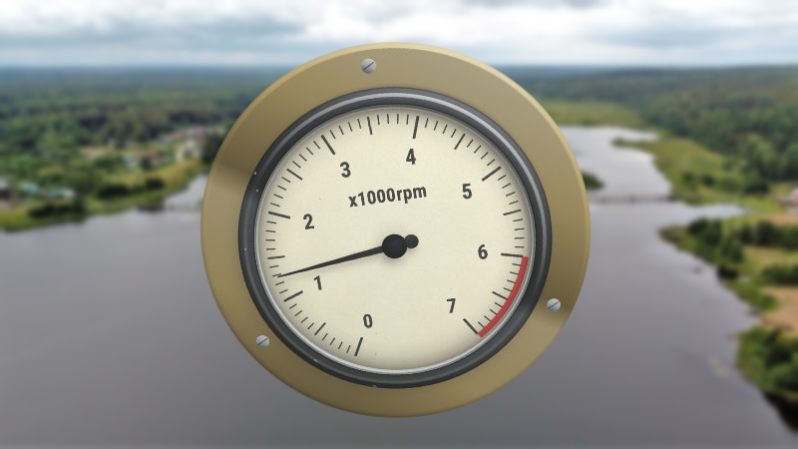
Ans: rpm 1300
